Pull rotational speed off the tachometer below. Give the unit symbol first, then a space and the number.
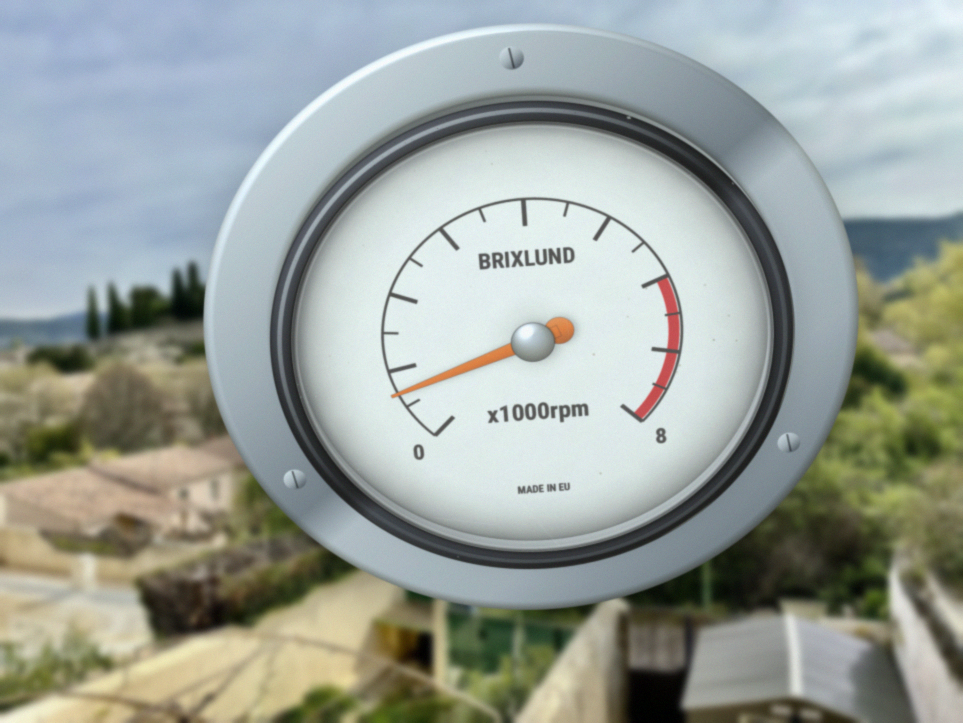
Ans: rpm 750
